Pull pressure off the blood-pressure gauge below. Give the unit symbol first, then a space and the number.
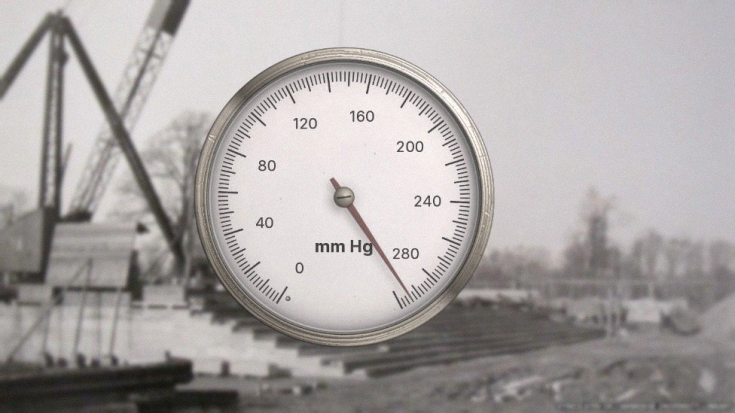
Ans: mmHg 294
